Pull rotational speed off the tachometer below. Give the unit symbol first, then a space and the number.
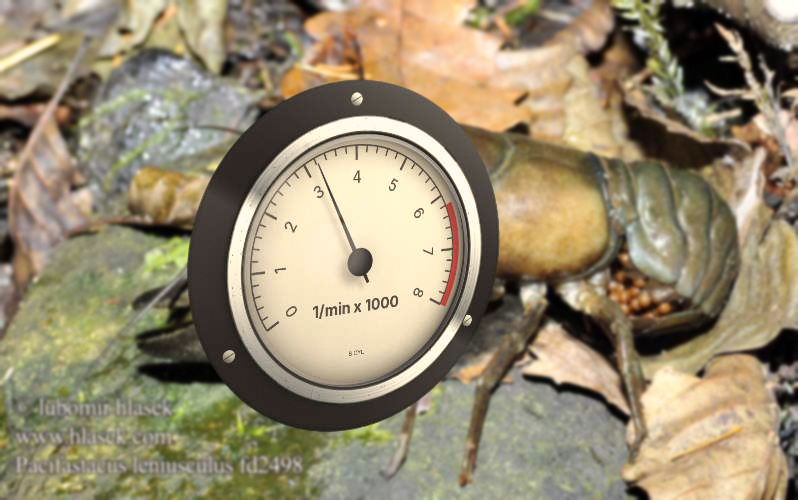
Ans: rpm 3200
